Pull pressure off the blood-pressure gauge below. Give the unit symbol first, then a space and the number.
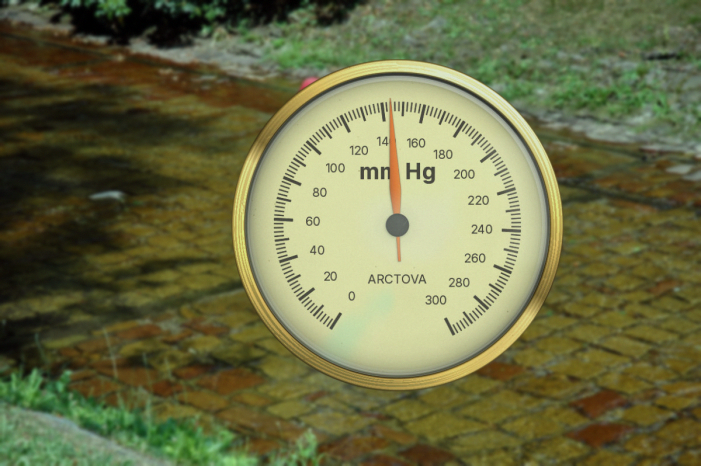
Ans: mmHg 144
